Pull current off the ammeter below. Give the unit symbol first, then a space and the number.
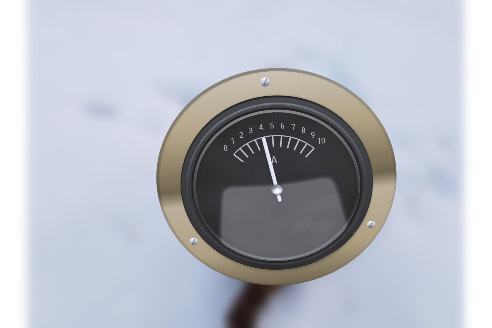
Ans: A 4
